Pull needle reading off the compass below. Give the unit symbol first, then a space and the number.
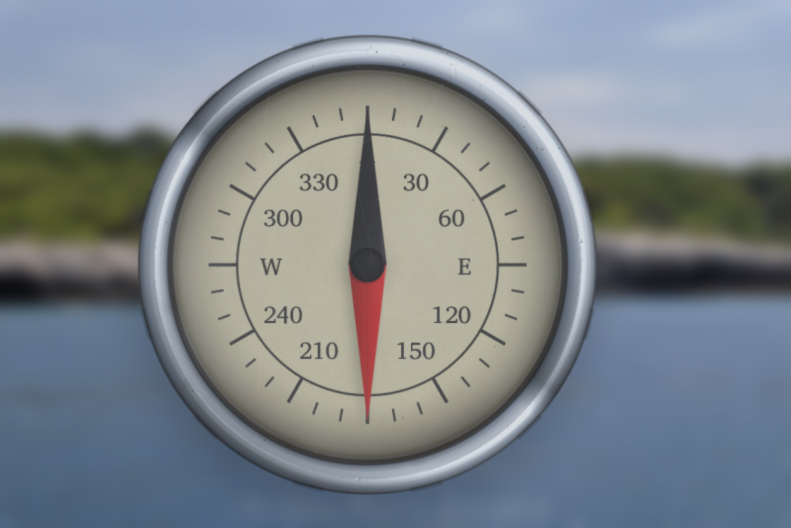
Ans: ° 180
